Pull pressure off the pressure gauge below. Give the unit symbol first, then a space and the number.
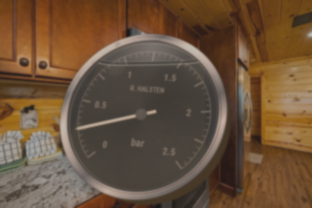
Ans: bar 0.25
